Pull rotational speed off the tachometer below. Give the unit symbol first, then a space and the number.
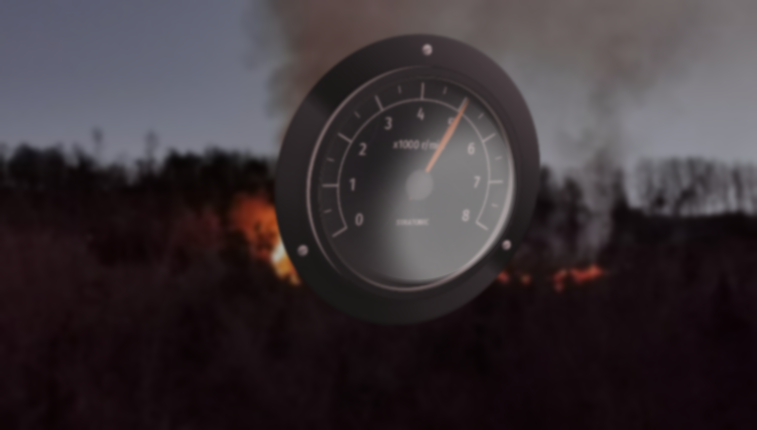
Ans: rpm 5000
